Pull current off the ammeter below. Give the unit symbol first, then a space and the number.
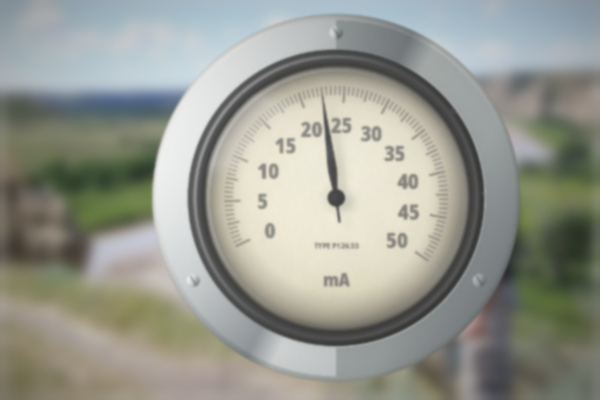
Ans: mA 22.5
